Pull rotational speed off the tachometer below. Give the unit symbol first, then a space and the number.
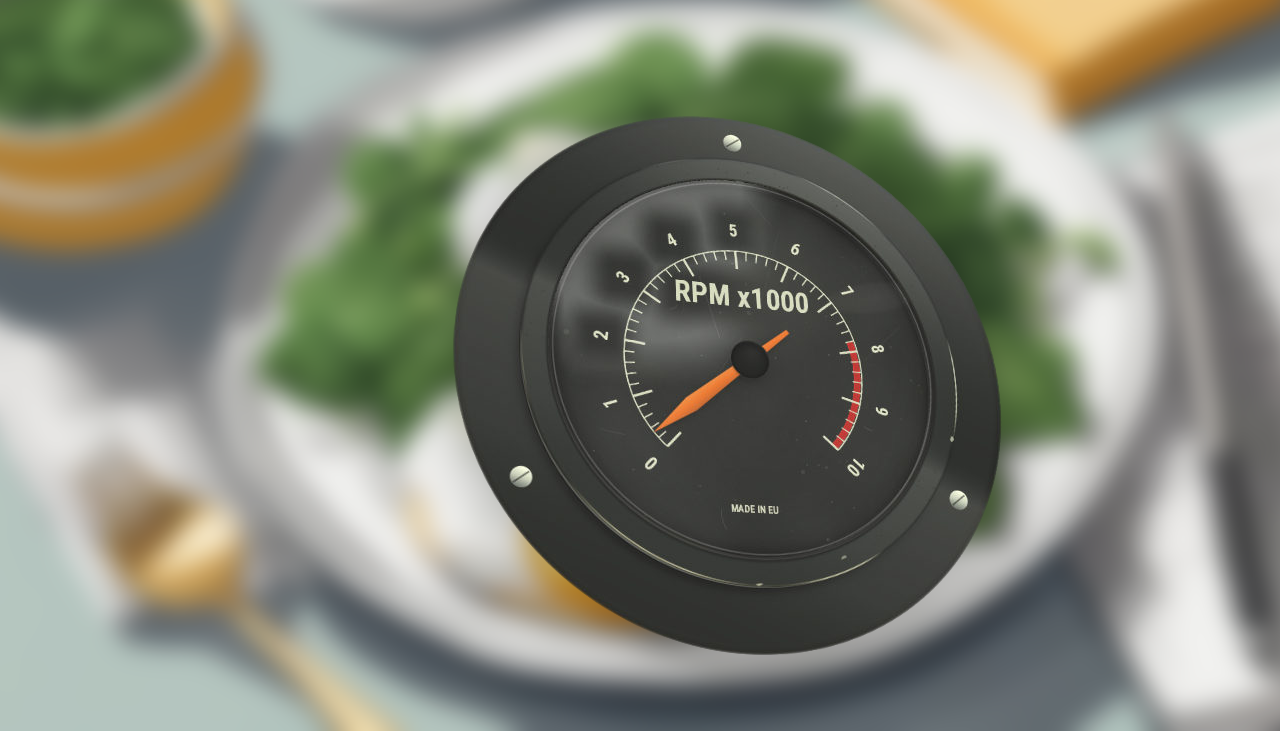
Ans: rpm 300
